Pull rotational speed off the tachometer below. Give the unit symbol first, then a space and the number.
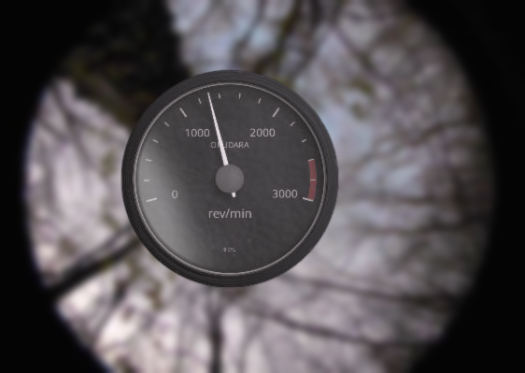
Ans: rpm 1300
